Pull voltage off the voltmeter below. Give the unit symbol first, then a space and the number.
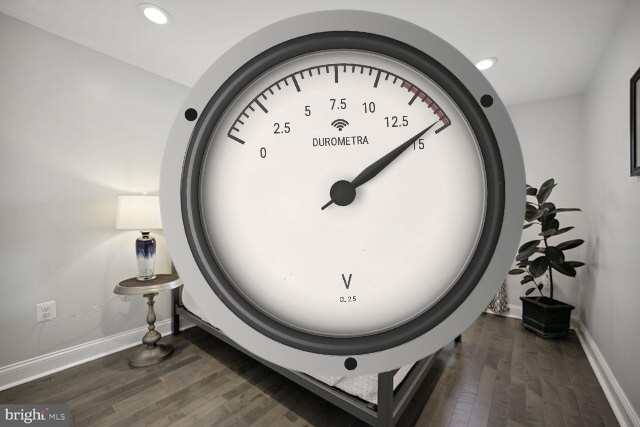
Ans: V 14.5
